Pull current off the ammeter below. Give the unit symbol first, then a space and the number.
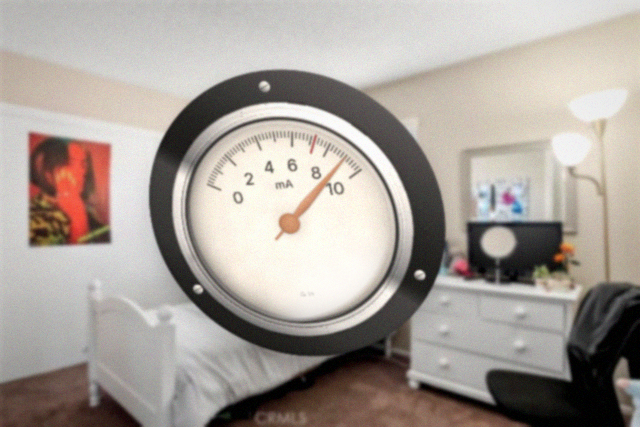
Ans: mA 9
